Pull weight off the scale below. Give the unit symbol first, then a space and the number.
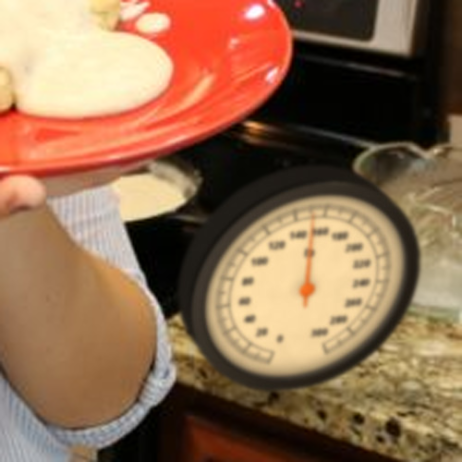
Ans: lb 150
